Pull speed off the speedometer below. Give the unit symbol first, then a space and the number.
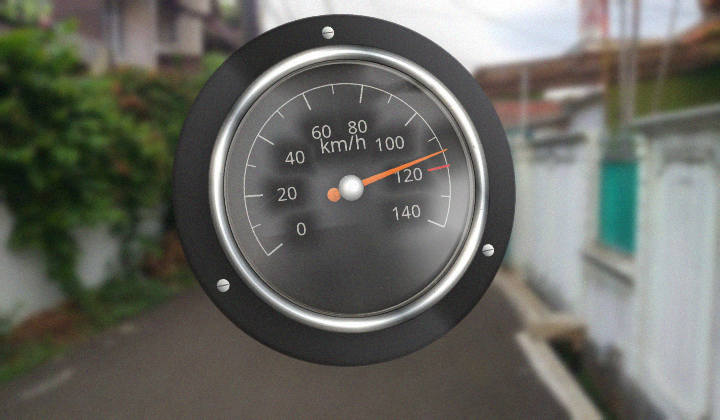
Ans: km/h 115
